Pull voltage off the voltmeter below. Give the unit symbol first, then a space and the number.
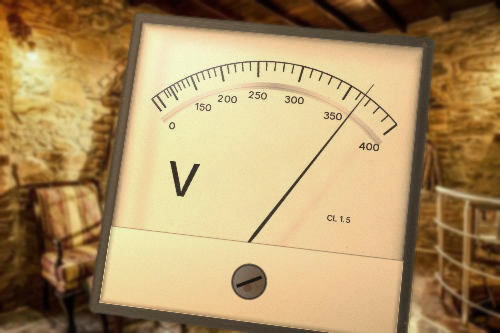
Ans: V 365
